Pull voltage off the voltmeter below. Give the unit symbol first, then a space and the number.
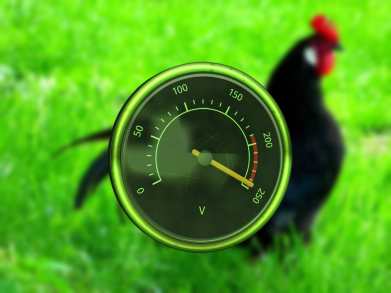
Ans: V 245
